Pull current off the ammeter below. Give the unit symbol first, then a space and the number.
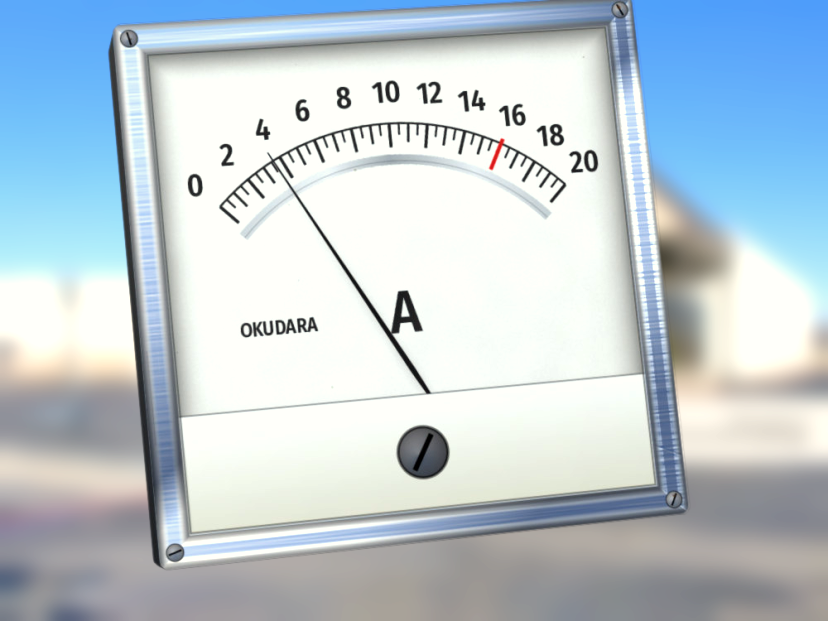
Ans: A 3.5
